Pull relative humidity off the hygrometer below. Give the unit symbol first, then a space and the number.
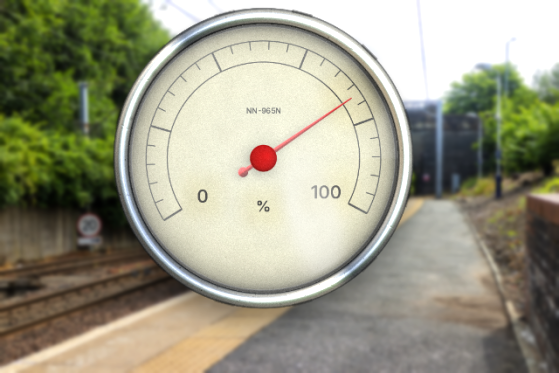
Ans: % 74
